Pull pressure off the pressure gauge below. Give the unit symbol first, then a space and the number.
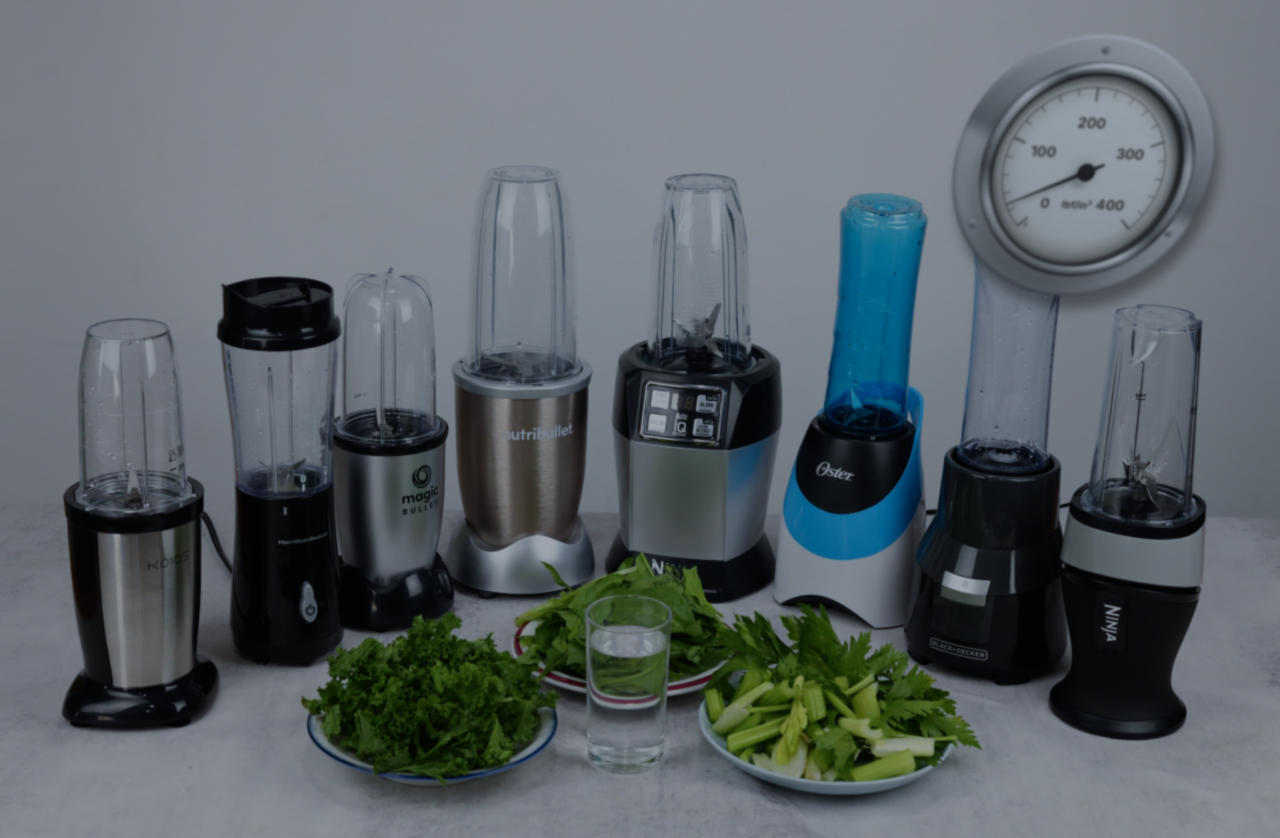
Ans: psi 30
